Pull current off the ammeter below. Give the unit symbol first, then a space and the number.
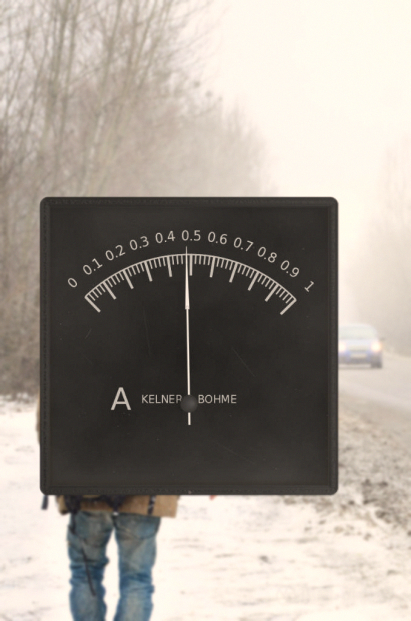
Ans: A 0.48
